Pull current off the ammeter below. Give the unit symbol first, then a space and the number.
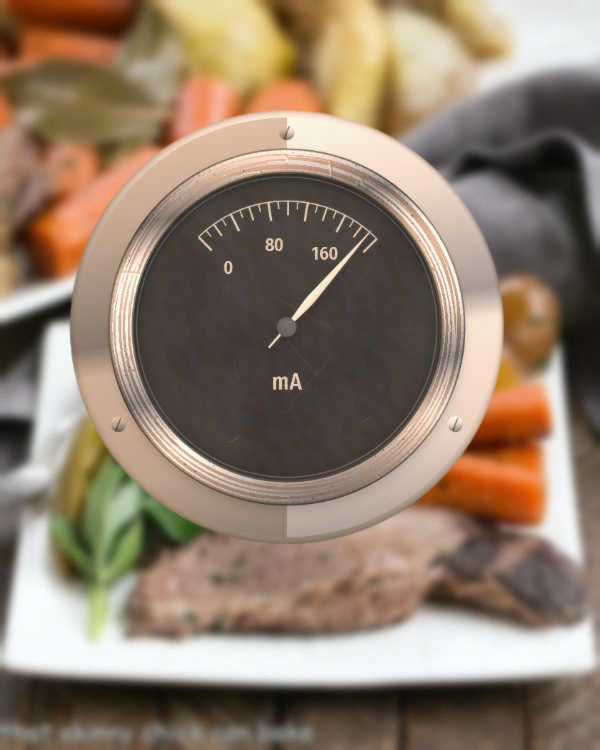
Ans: mA 190
